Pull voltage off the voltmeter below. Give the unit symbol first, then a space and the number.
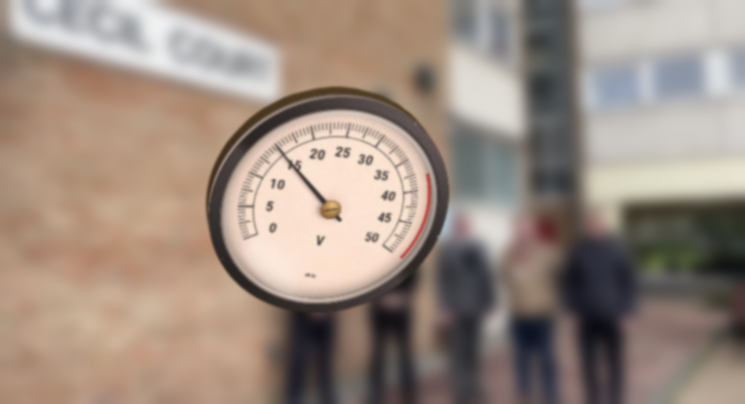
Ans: V 15
